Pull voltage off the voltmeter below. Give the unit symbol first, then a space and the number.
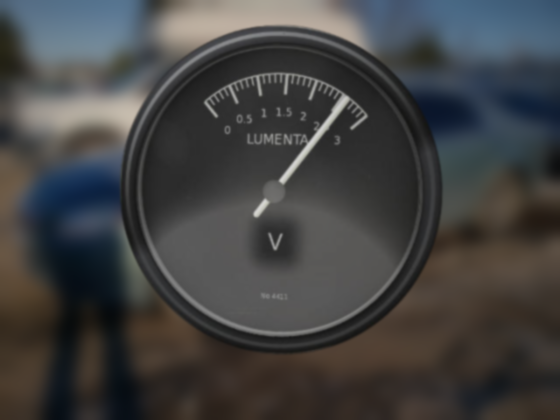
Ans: V 2.6
